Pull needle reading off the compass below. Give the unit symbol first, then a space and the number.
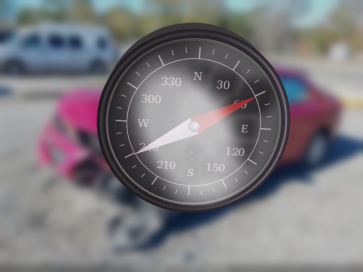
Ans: ° 60
